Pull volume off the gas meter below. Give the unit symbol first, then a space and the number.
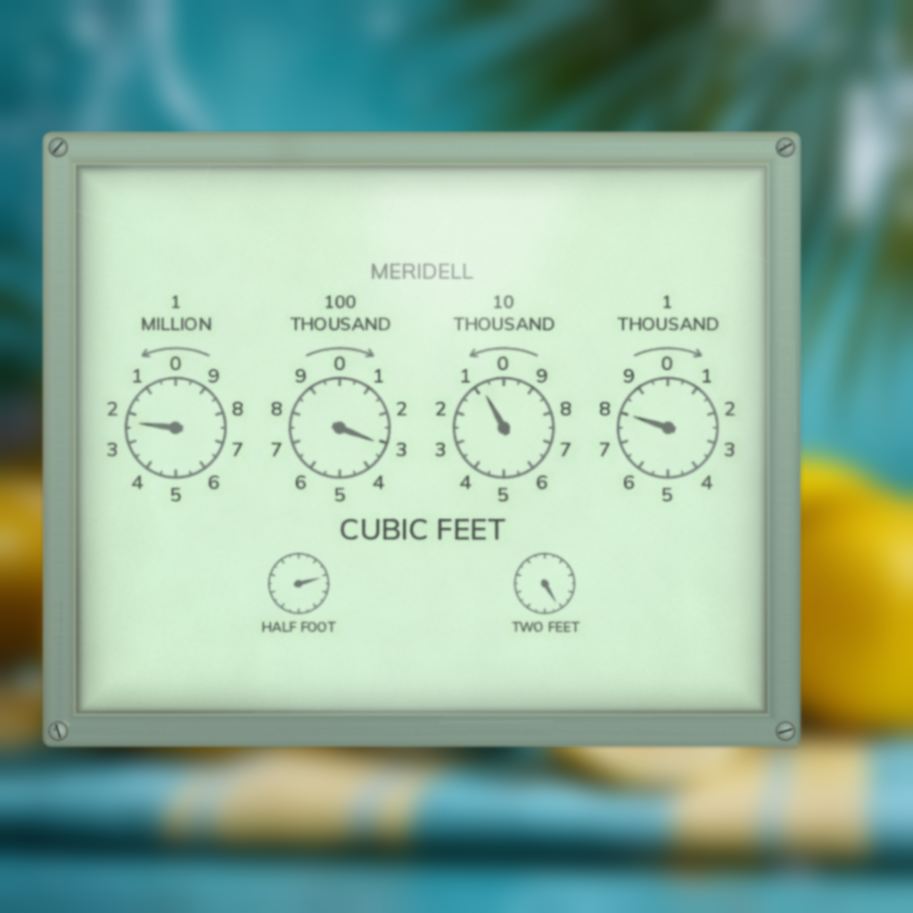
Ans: ft³ 230800
